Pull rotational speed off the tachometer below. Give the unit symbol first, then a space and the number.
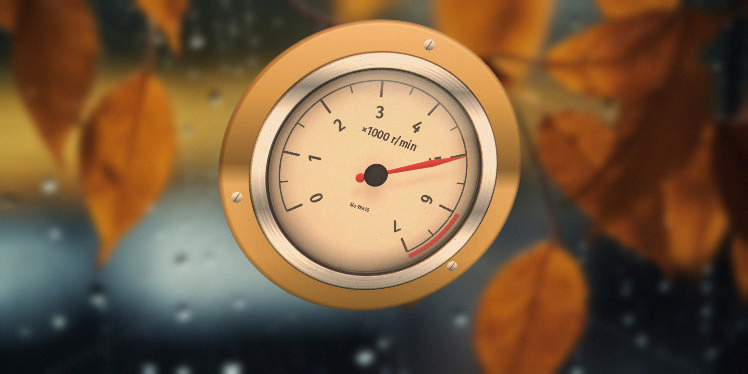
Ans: rpm 5000
